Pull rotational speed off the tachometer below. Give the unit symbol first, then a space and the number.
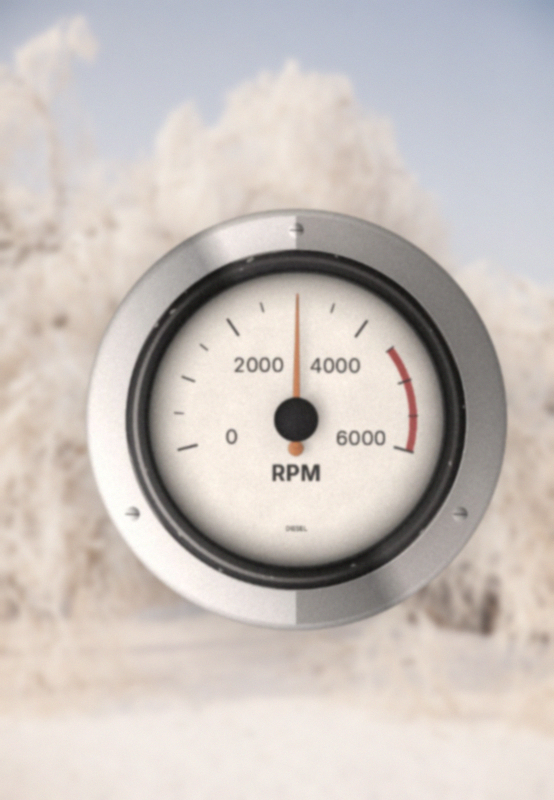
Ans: rpm 3000
